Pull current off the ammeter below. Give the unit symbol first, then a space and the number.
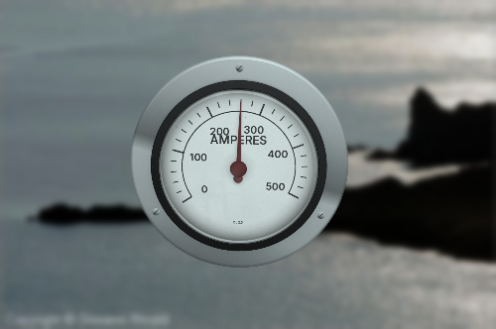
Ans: A 260
